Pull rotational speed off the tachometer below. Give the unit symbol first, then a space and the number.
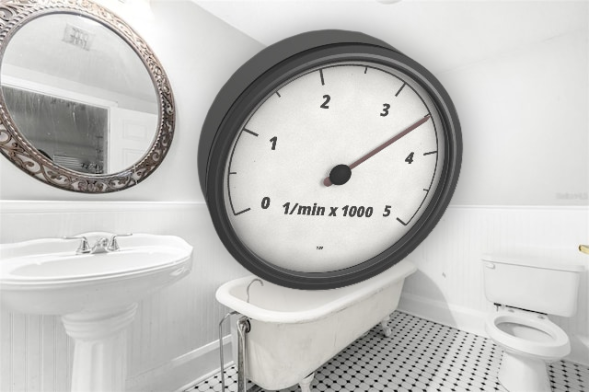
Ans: rpm 3500
